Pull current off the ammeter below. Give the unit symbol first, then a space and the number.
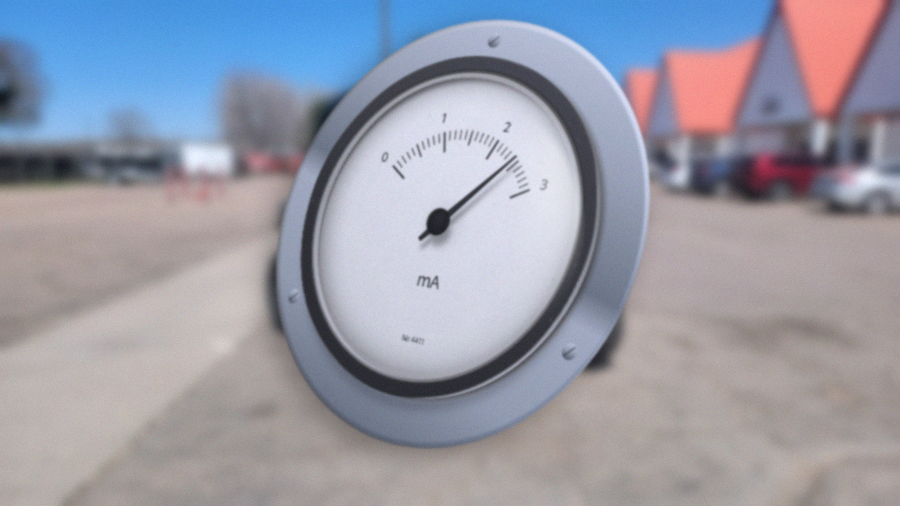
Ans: mA 2.5
